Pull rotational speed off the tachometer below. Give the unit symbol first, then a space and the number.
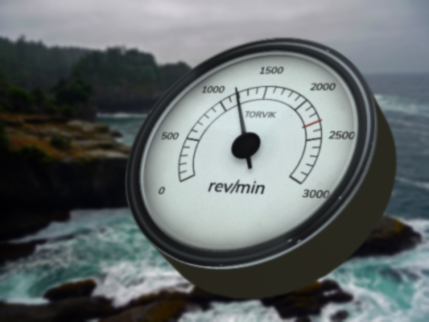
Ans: rpm 1200
